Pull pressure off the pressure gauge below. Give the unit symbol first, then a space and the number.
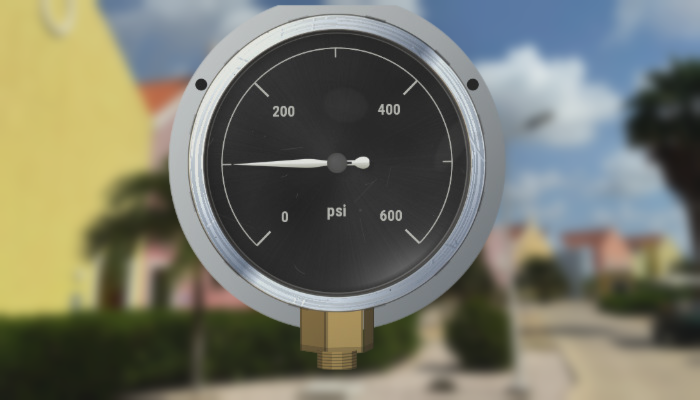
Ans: psi 100
